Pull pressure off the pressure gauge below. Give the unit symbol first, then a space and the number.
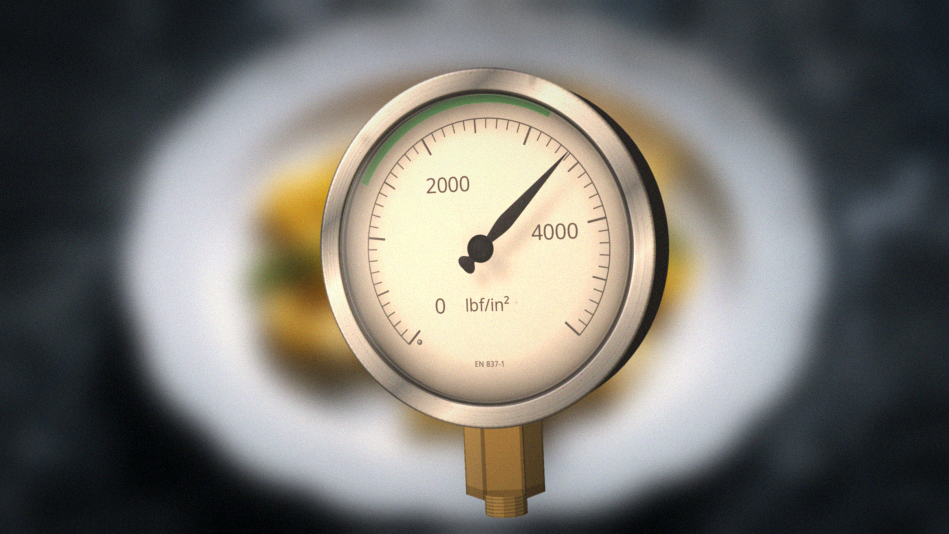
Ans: psi 3400
